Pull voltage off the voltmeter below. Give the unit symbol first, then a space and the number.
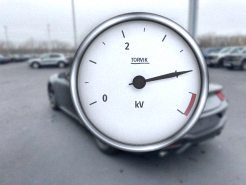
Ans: kV 4
